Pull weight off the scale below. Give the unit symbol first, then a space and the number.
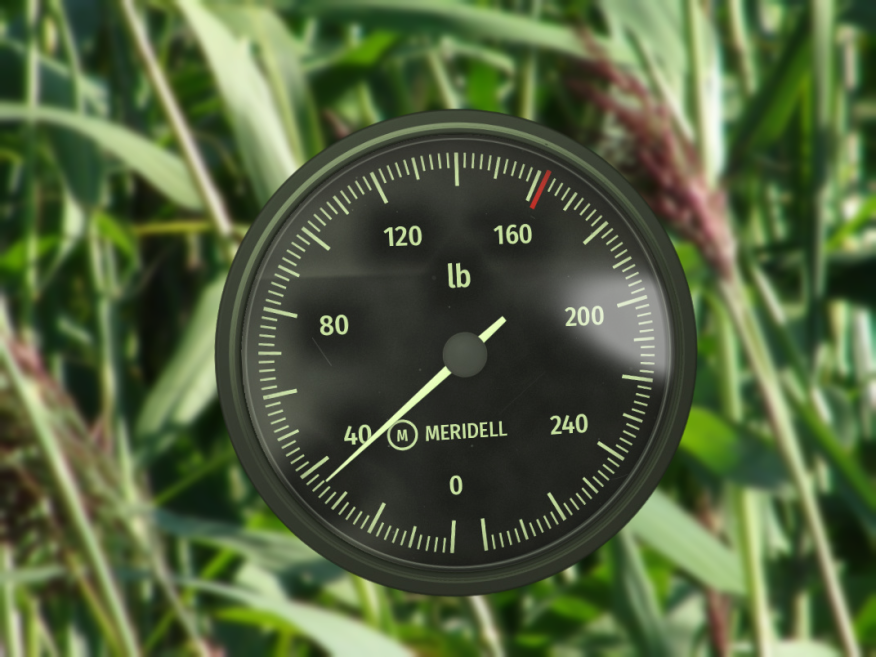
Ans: lb 36
